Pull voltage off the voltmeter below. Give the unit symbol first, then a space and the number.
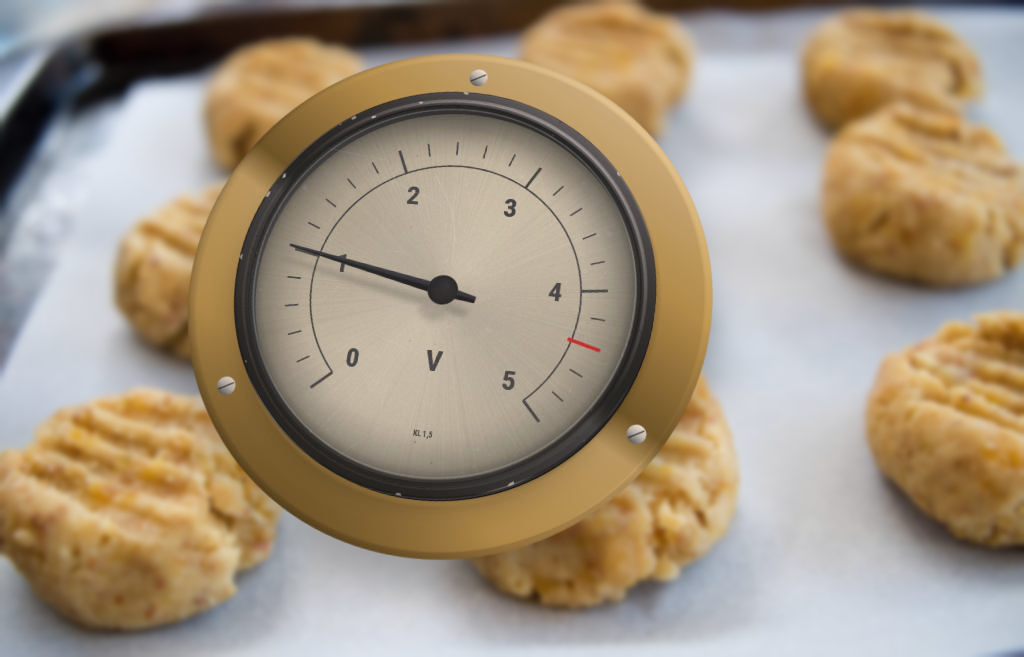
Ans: V 1
